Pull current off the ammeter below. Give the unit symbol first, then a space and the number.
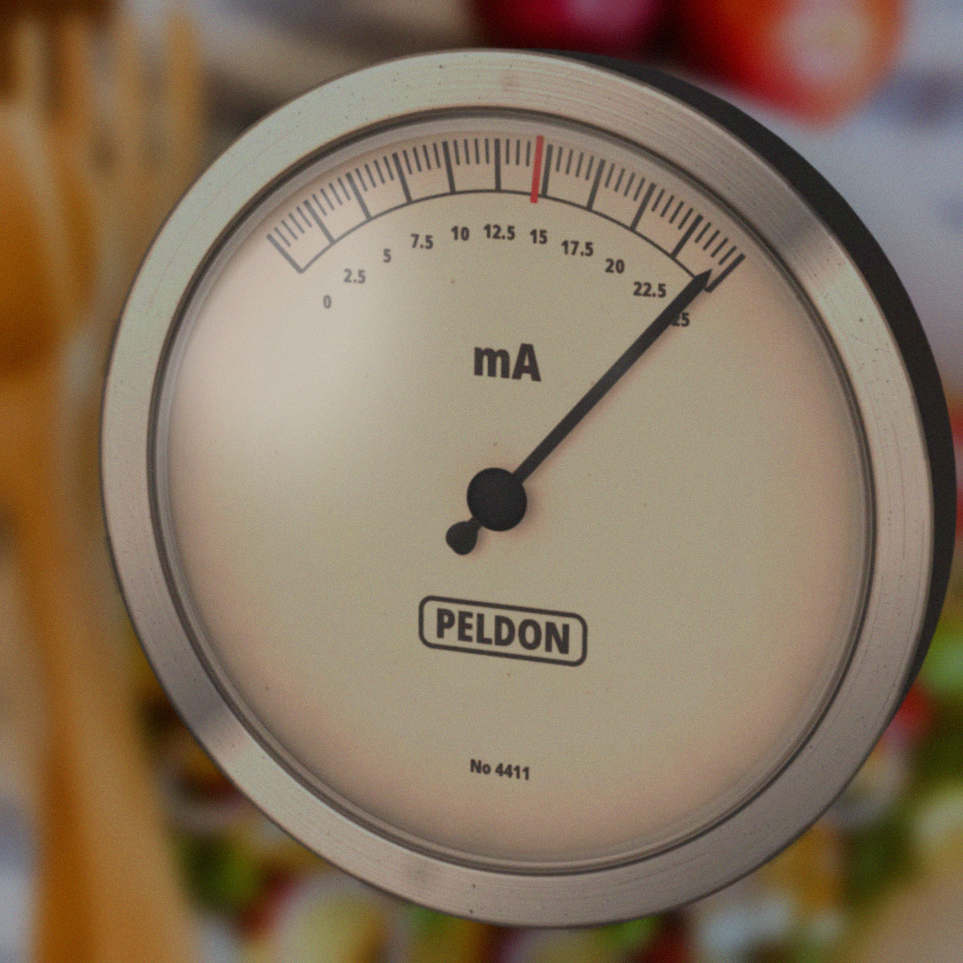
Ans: mA 24.5
